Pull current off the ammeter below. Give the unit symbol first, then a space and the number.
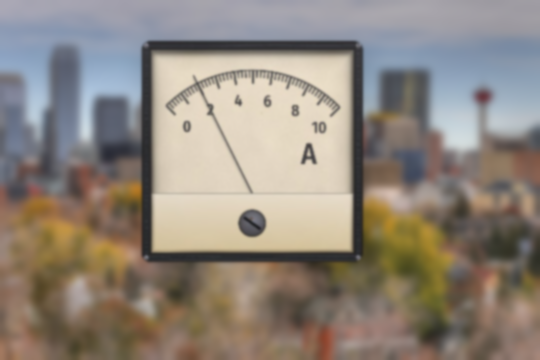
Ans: A 2
